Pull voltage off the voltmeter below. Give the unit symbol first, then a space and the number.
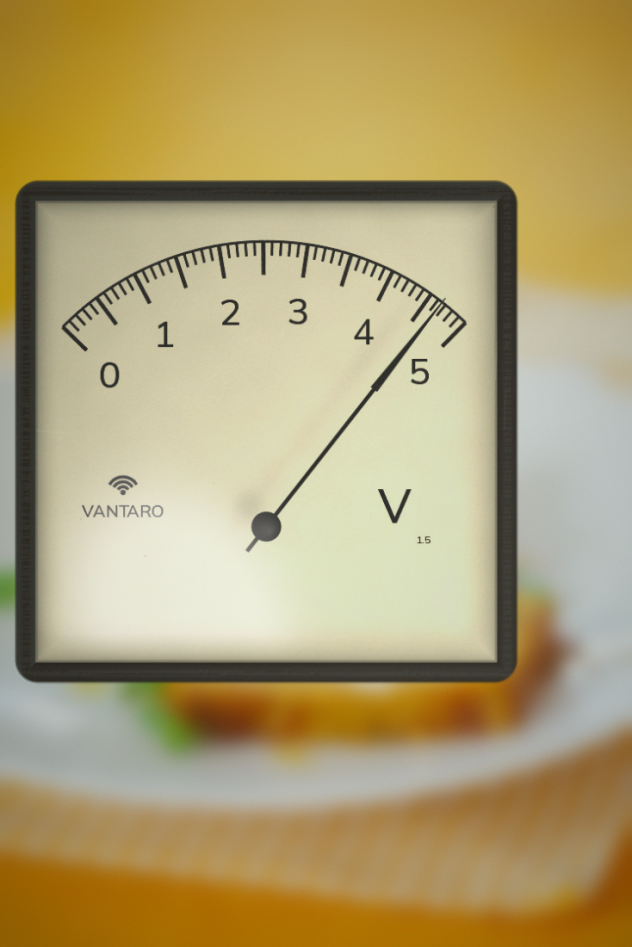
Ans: V 4.65
